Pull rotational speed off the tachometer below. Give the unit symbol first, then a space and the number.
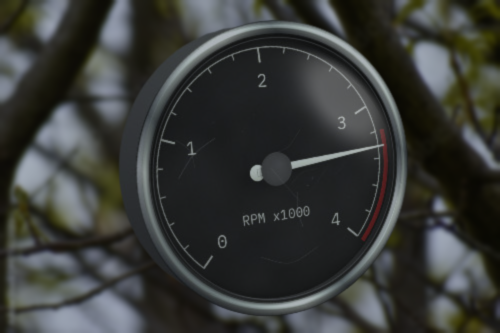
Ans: rpm 3300
